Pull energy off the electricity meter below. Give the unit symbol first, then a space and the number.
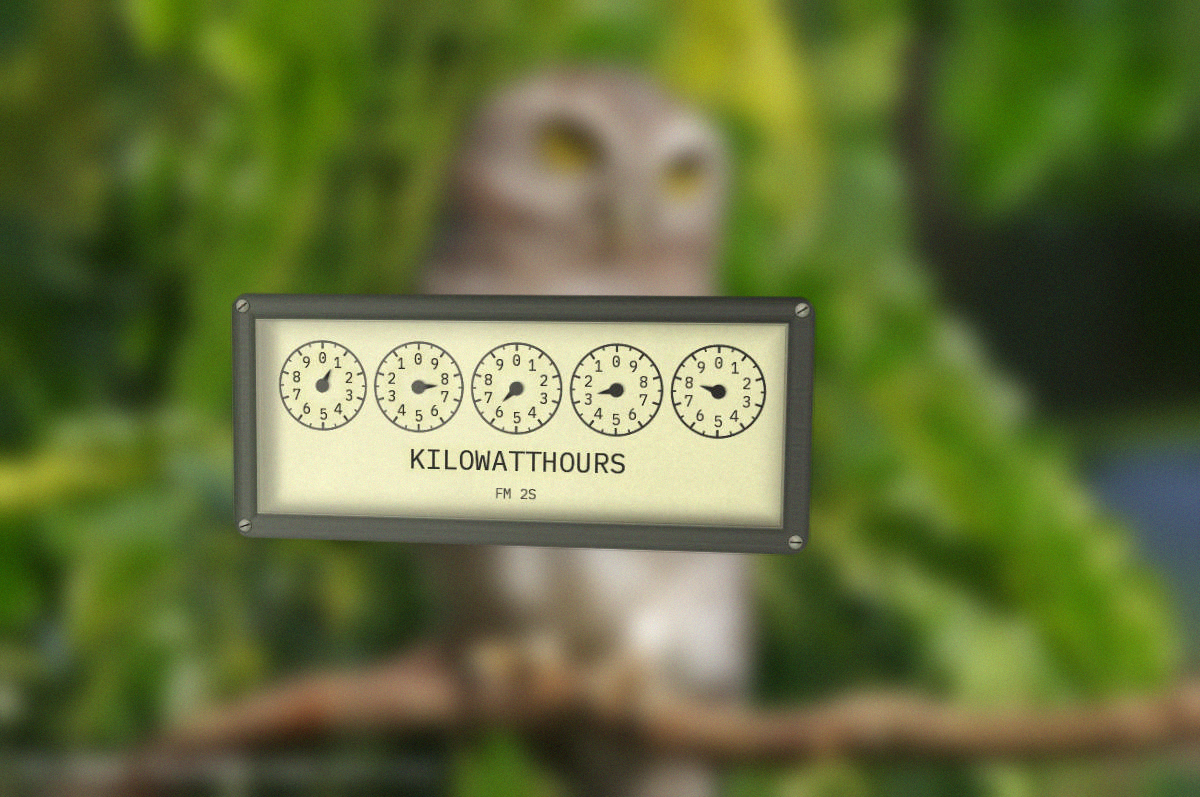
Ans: kWh 7628
